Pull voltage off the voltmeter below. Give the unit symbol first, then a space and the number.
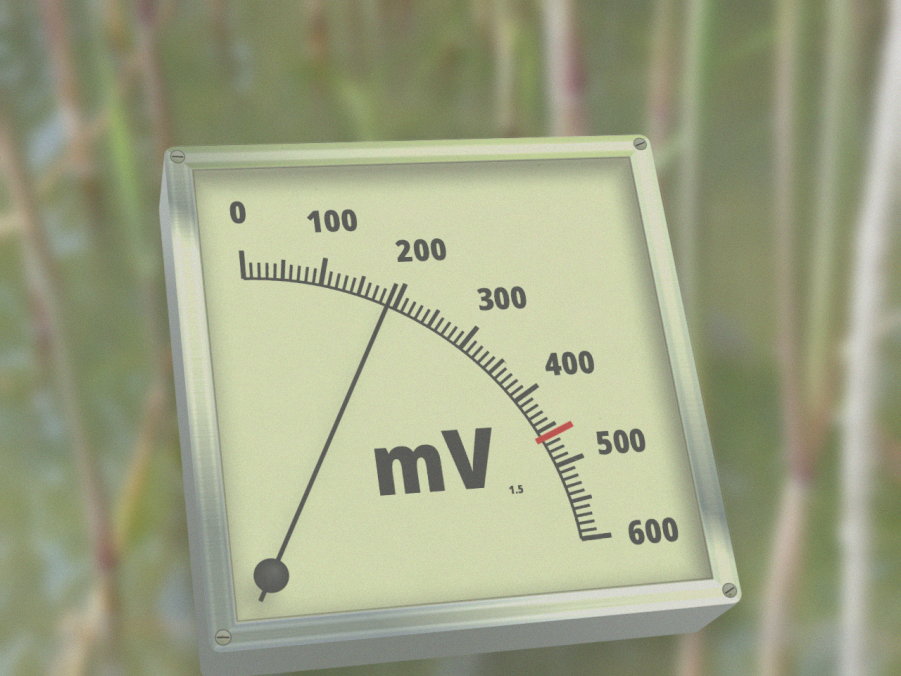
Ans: mV 190
